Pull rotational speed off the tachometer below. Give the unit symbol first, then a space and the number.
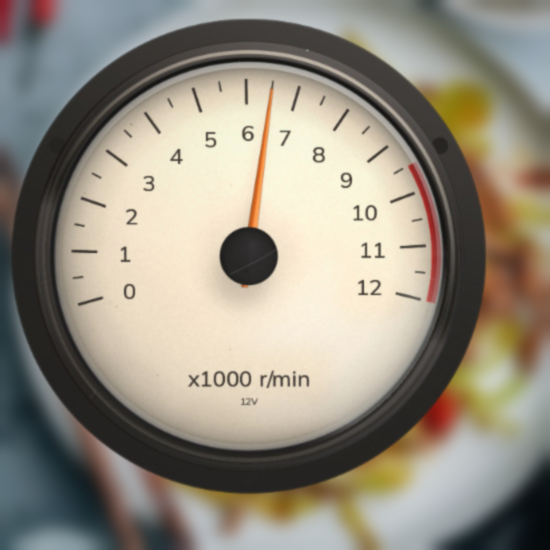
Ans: rpm 6500
